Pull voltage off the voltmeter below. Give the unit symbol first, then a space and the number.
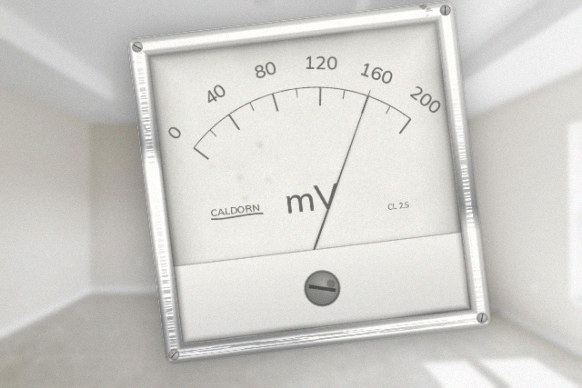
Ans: mV 160
